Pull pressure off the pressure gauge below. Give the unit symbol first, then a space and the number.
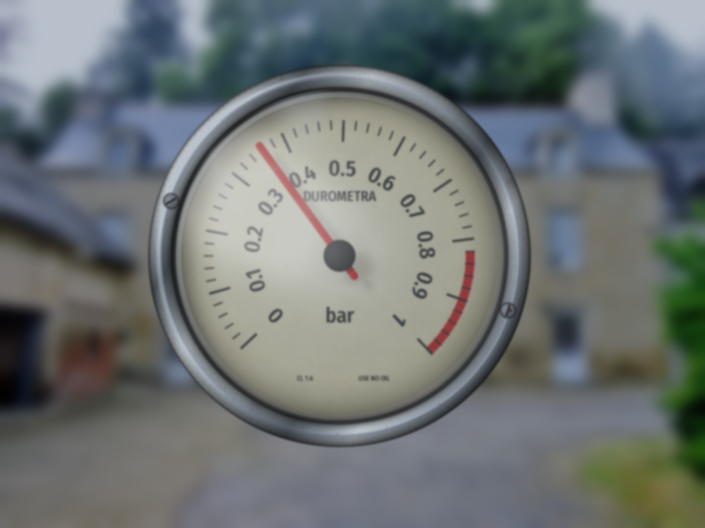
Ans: bar 0.36
